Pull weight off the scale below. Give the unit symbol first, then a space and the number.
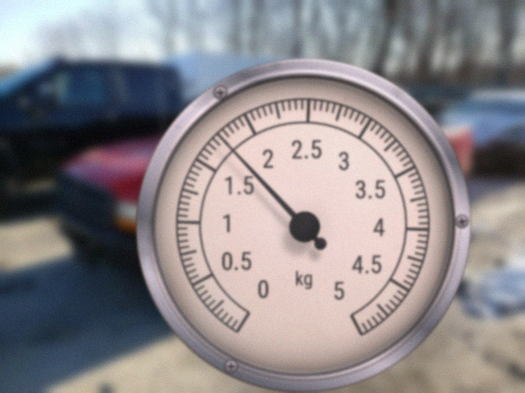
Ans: kg 1.75
